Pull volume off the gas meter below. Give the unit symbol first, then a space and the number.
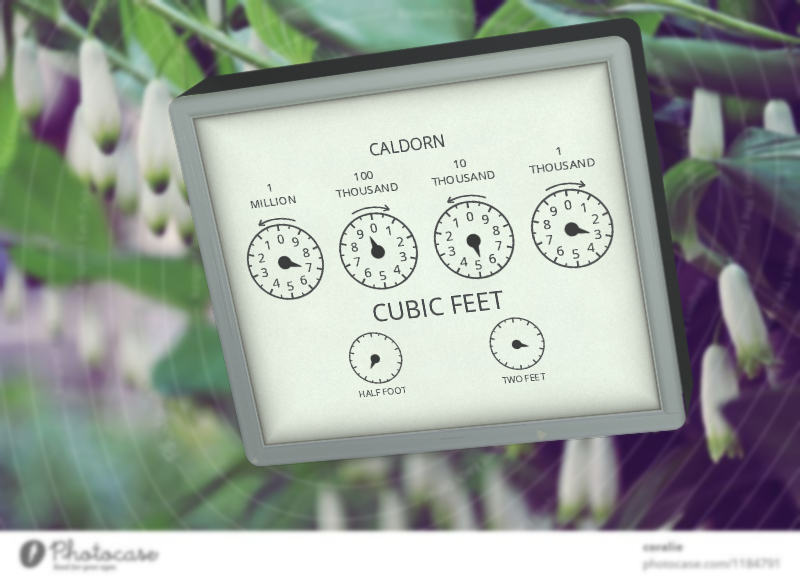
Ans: ft³ 695300
